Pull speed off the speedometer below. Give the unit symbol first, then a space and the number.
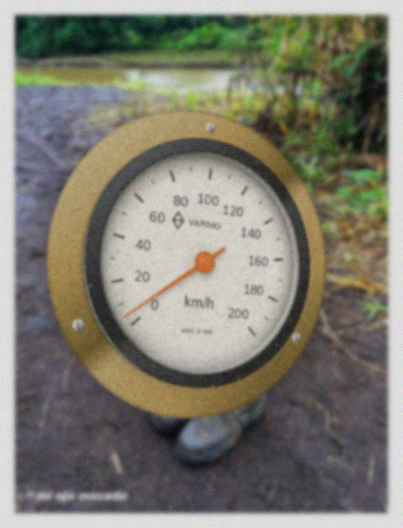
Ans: km/h 5
